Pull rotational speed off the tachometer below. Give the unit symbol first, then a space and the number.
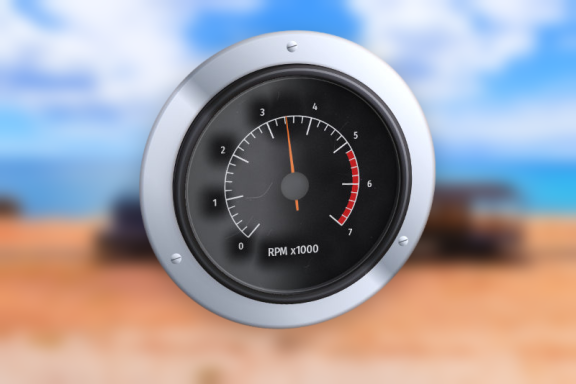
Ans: rpm 3400
